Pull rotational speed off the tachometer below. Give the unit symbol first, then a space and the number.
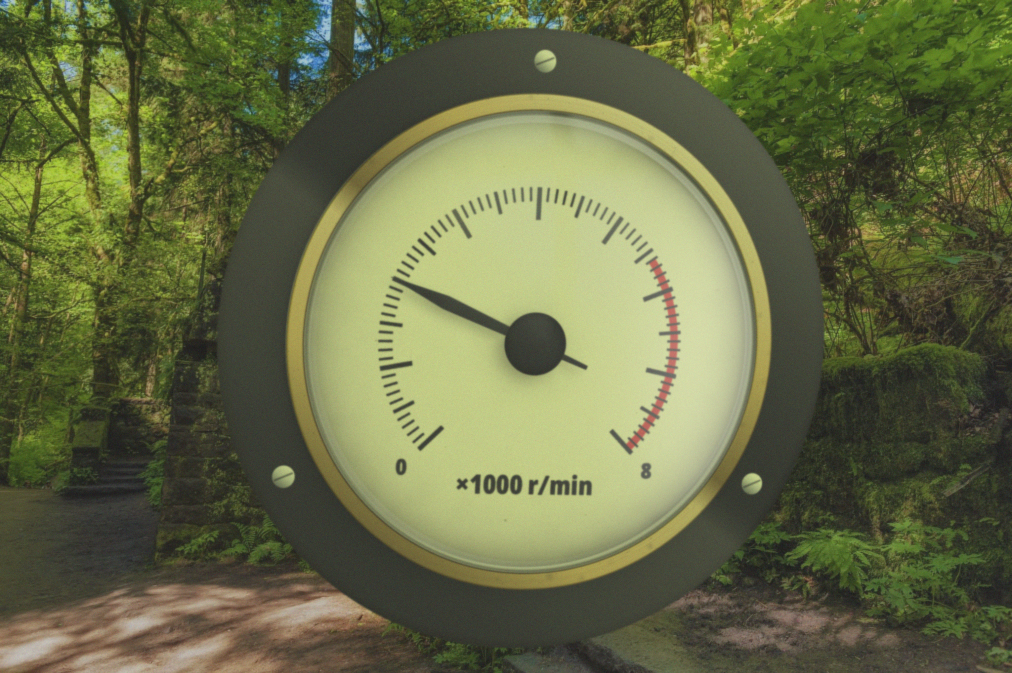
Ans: rpm 2000
